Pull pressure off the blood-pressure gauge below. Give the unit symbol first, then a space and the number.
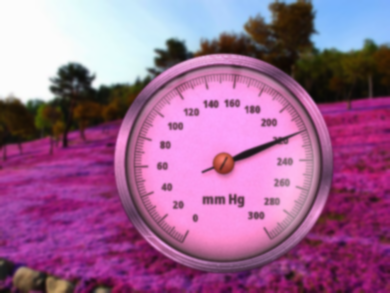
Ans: mmHg 220
